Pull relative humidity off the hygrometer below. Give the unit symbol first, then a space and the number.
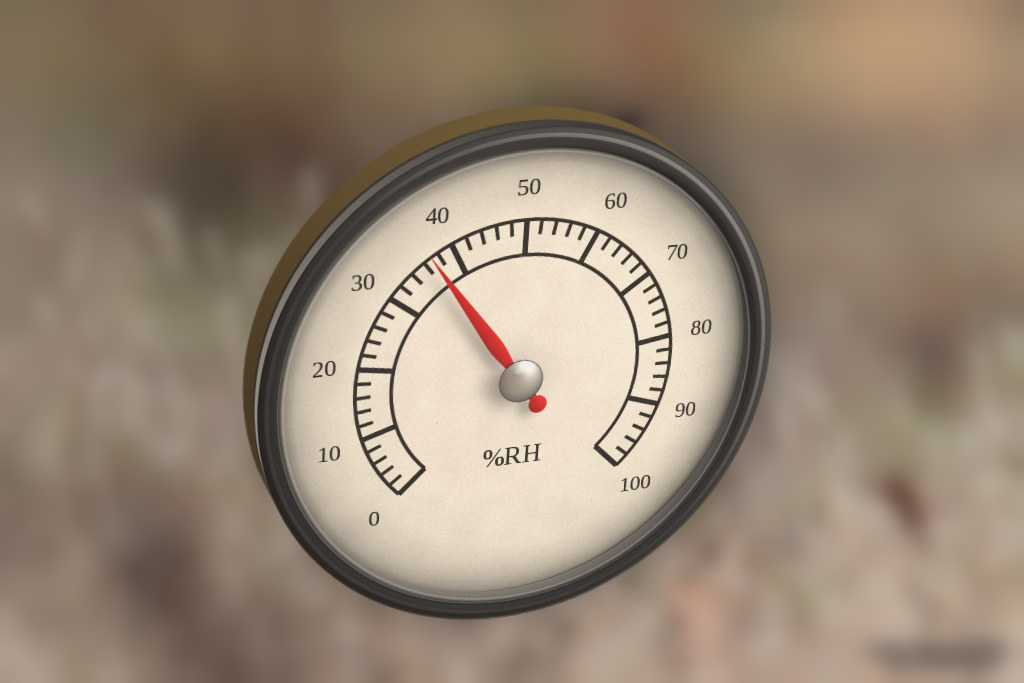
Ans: % 37
